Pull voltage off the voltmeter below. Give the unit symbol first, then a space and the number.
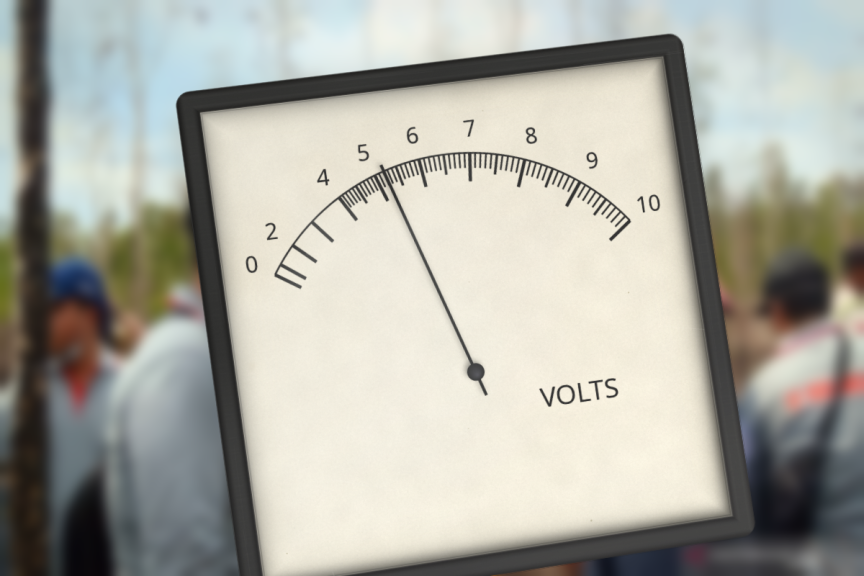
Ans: V 5.2
